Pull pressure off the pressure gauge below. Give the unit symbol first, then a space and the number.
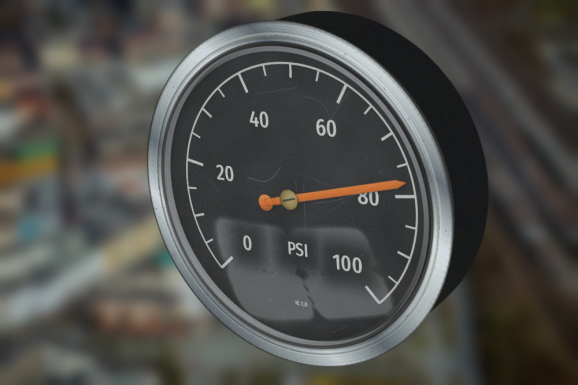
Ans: psi 77.5
